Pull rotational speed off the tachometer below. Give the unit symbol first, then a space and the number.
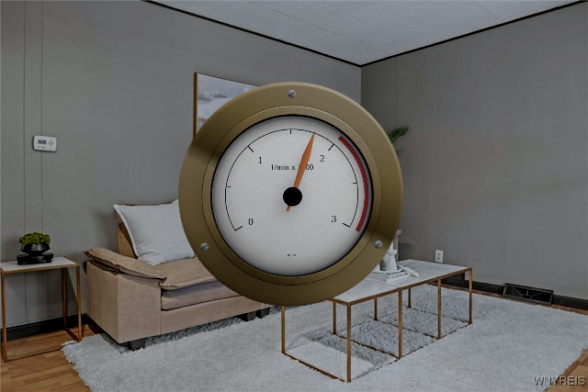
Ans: rpm 1750
